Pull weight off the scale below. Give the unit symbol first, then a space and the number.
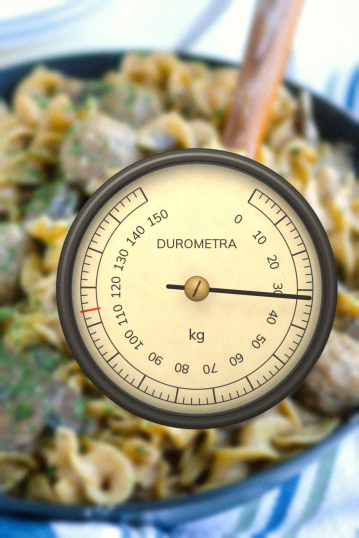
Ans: kg 32
